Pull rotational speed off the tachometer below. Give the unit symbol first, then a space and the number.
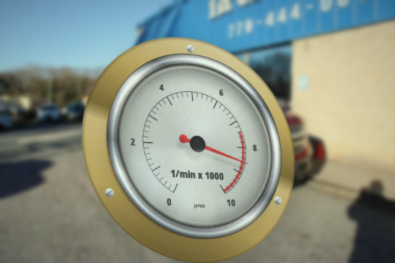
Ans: rpm 8600
